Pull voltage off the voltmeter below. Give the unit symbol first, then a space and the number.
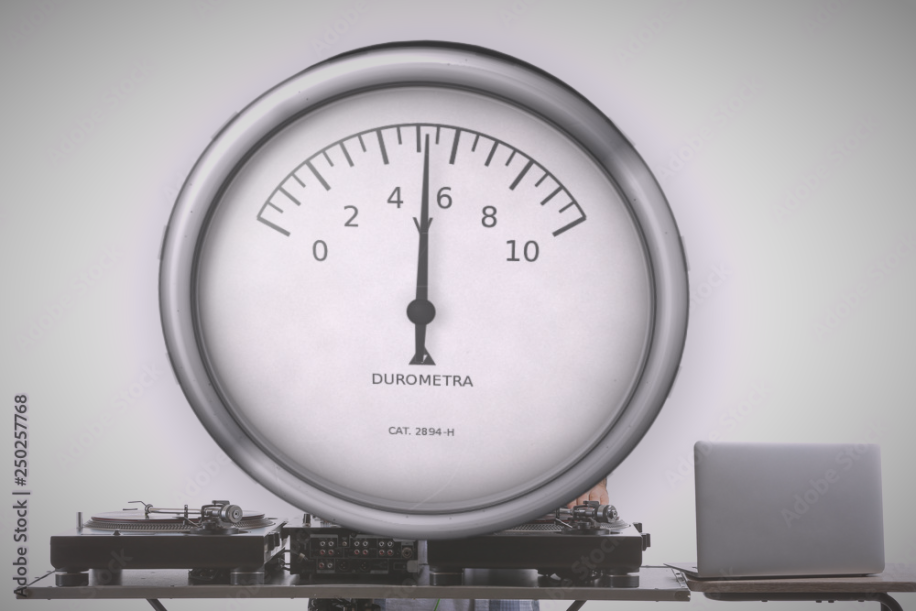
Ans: V 5.25
